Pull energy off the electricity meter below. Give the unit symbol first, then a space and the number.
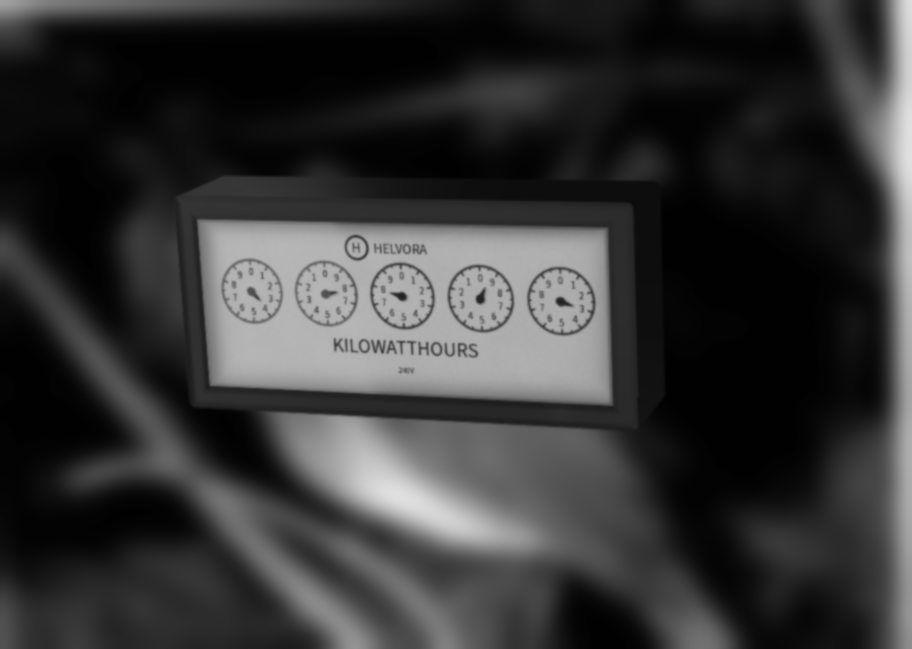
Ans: kWh 37793
